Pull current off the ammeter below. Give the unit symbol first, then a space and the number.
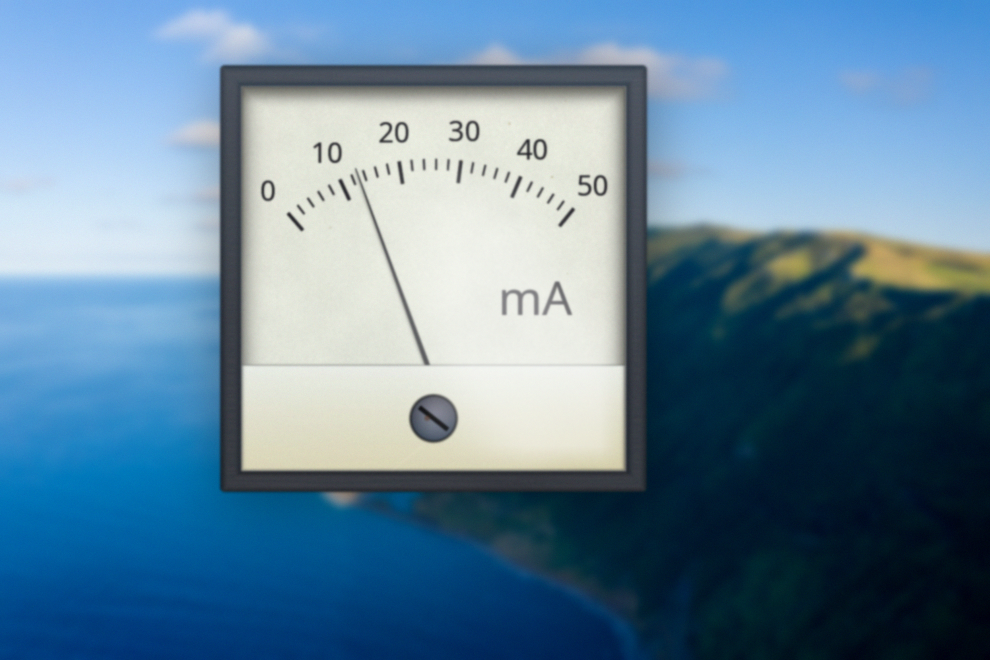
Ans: mA 13
